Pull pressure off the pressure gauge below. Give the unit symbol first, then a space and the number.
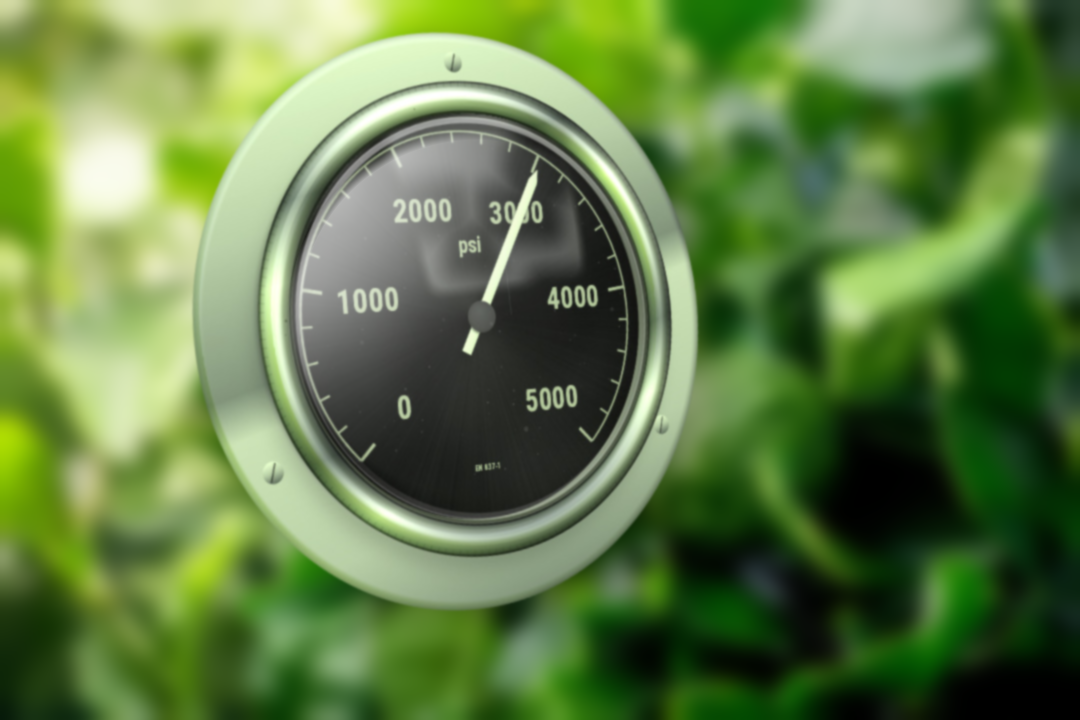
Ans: psi 3000
